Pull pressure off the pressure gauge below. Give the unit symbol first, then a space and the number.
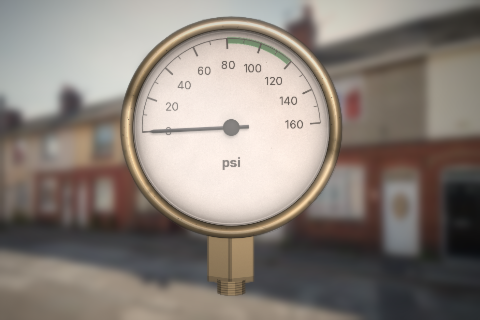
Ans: psi 0
